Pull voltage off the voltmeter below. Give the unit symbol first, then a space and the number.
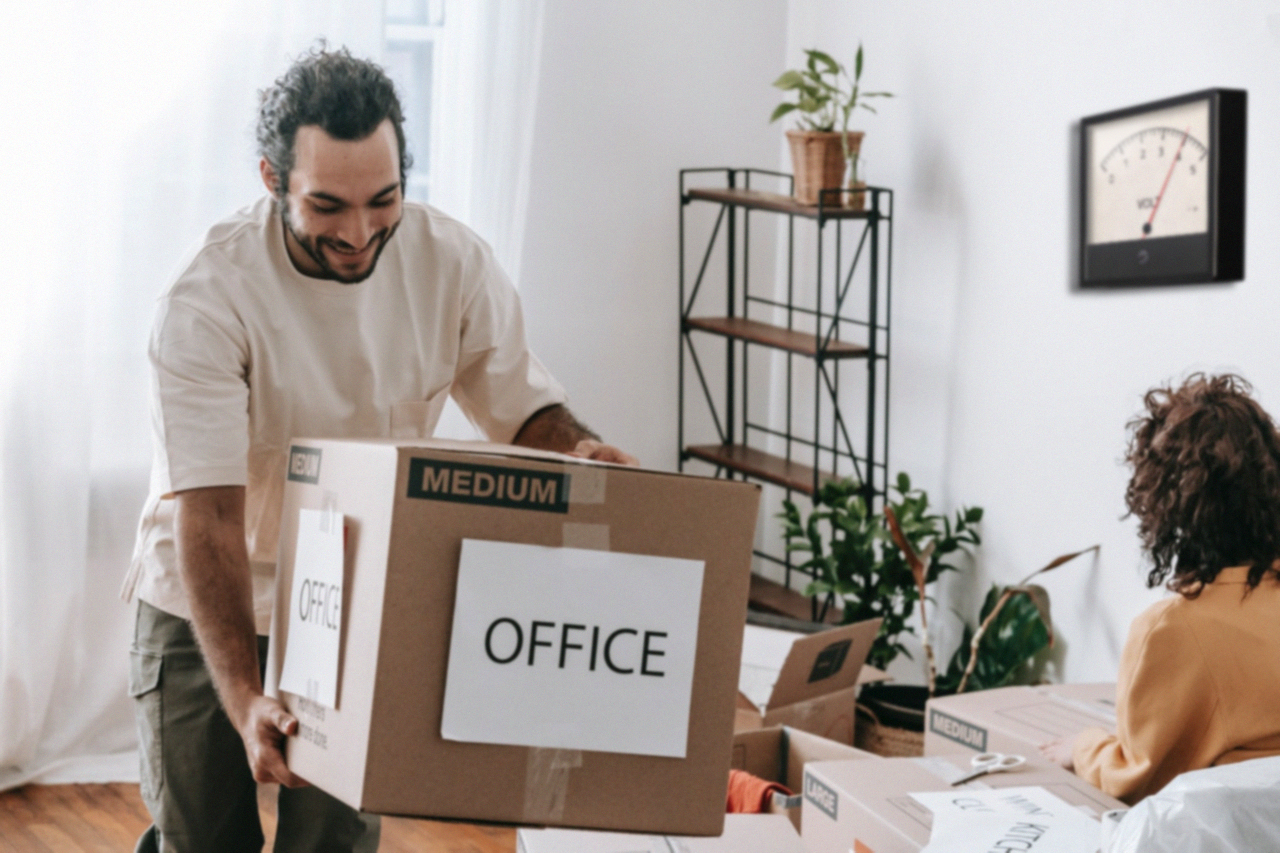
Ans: V 4
